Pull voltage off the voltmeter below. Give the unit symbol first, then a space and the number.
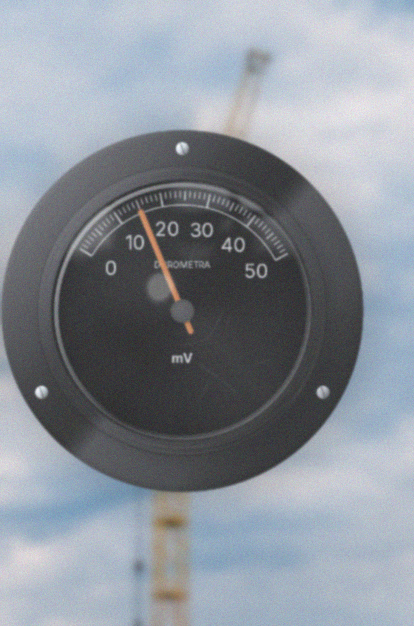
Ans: mV 15
